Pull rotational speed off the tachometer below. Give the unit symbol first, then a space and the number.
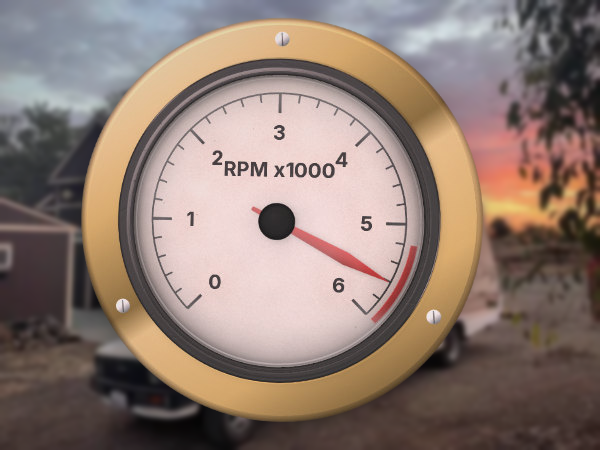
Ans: rpm 5600
